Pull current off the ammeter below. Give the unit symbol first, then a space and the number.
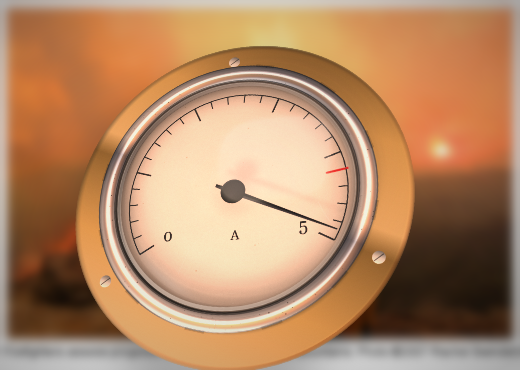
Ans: A 4.9
